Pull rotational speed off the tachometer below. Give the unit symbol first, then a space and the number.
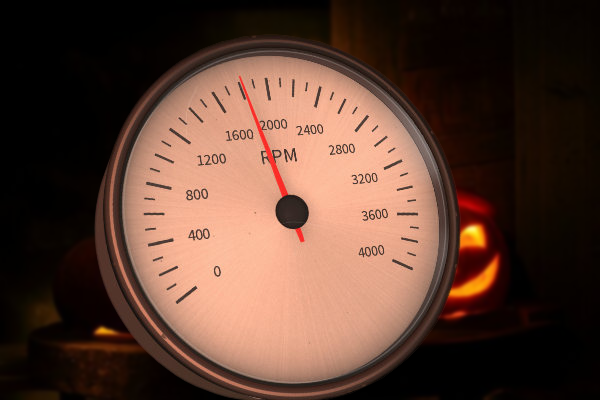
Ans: rpm 1800
